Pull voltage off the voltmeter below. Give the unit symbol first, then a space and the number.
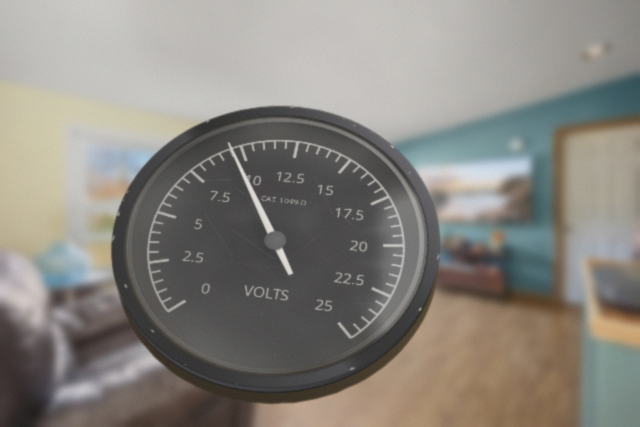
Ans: V 9.5
